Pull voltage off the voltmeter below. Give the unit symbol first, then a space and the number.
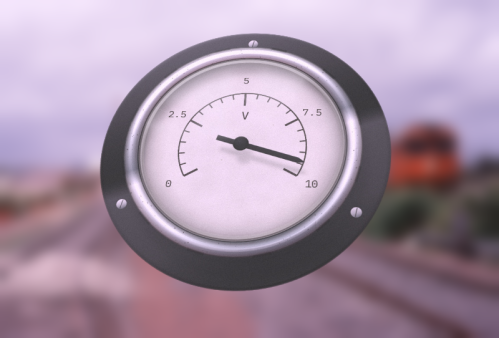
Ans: V 9.5
